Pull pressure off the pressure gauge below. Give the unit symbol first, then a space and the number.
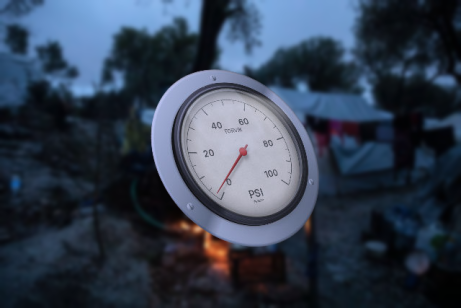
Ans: psi 2.5
